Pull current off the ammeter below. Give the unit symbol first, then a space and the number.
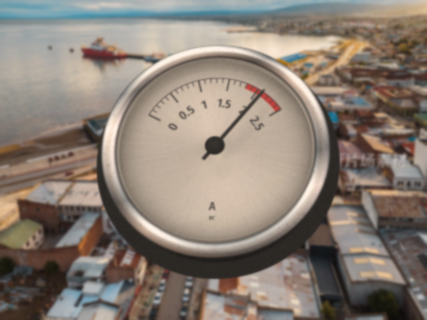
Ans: A 2.1
